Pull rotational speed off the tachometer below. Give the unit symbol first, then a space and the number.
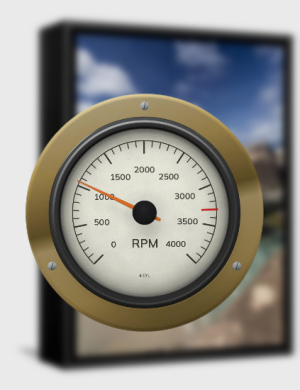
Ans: rpm 1050
